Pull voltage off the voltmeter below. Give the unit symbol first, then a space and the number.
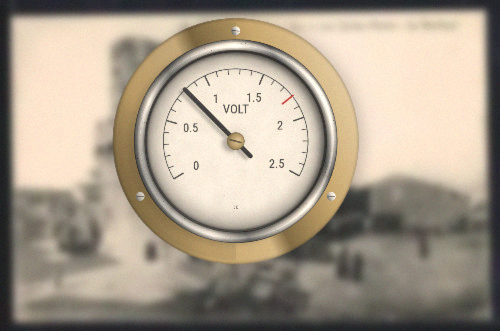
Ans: V 0.8
